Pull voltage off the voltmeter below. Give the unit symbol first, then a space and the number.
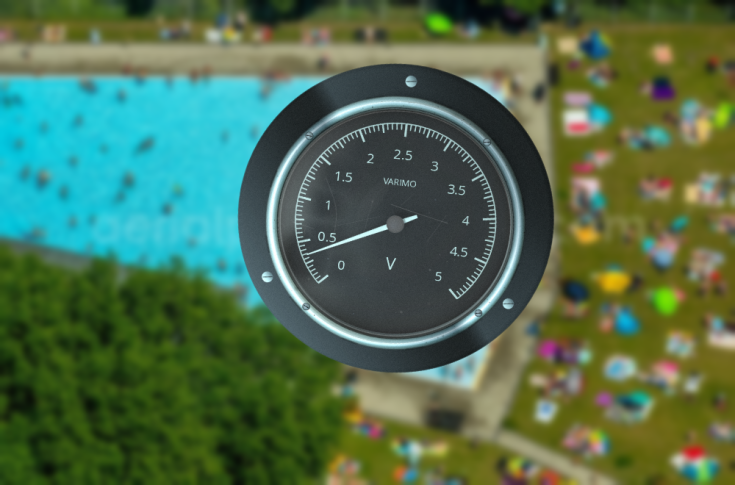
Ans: V 0.35
